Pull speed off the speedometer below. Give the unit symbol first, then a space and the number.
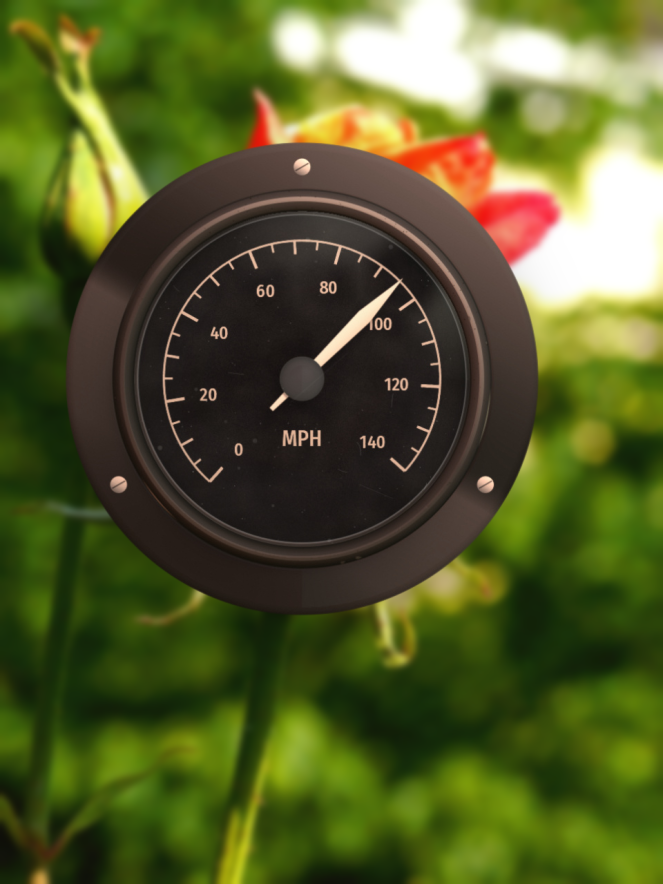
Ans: mph 95
